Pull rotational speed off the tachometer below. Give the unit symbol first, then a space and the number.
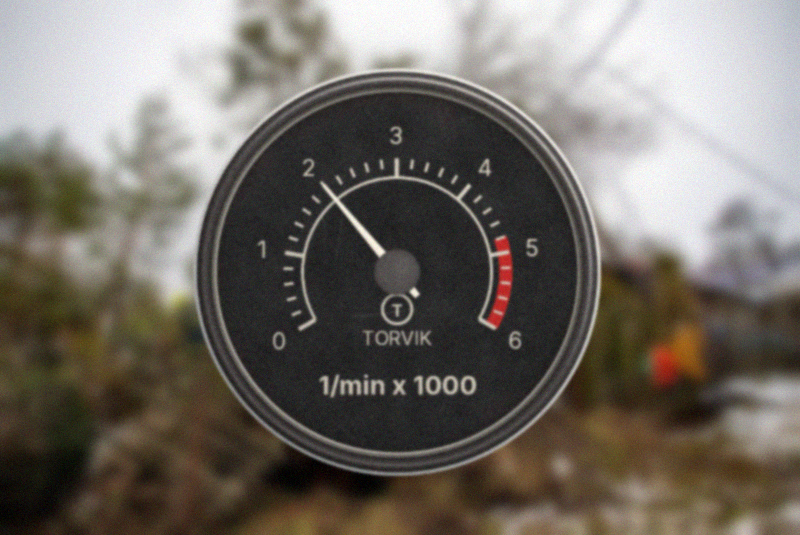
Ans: rpm 2000
